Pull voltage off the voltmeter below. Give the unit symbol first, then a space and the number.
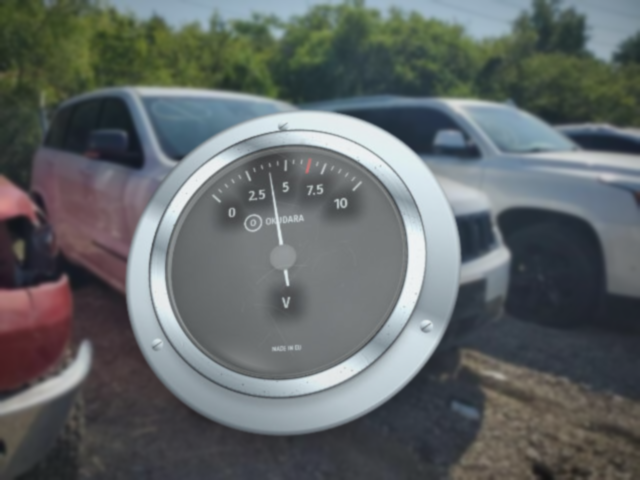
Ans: V 4
